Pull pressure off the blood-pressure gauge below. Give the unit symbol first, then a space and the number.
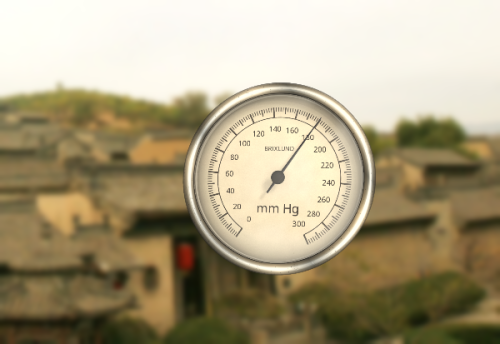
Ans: mmHg 180
